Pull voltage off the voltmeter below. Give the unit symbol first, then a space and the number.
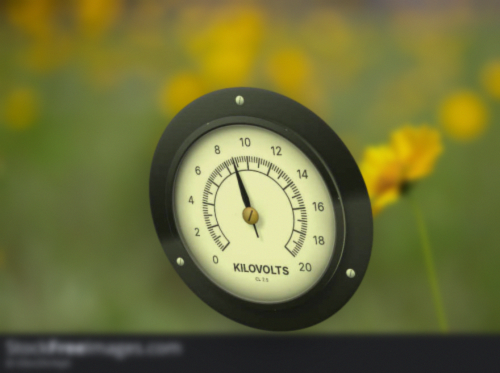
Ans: kV 9
